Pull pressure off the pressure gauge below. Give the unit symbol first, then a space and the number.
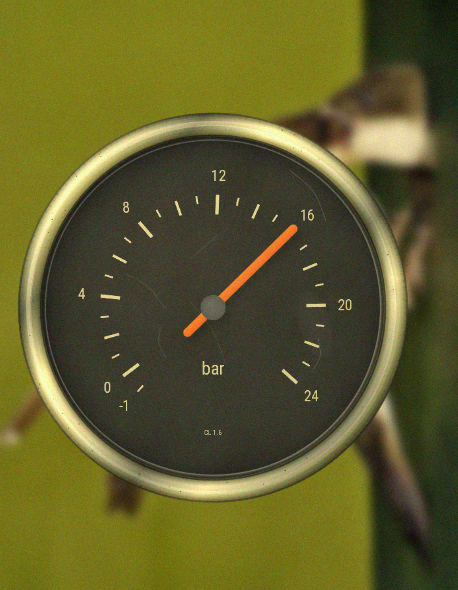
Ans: bar 16
